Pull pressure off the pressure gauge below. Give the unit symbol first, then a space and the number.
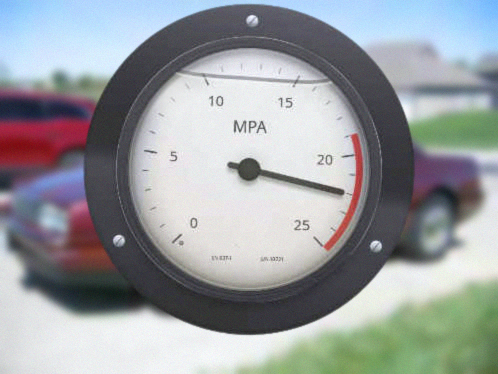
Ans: MPa 22
